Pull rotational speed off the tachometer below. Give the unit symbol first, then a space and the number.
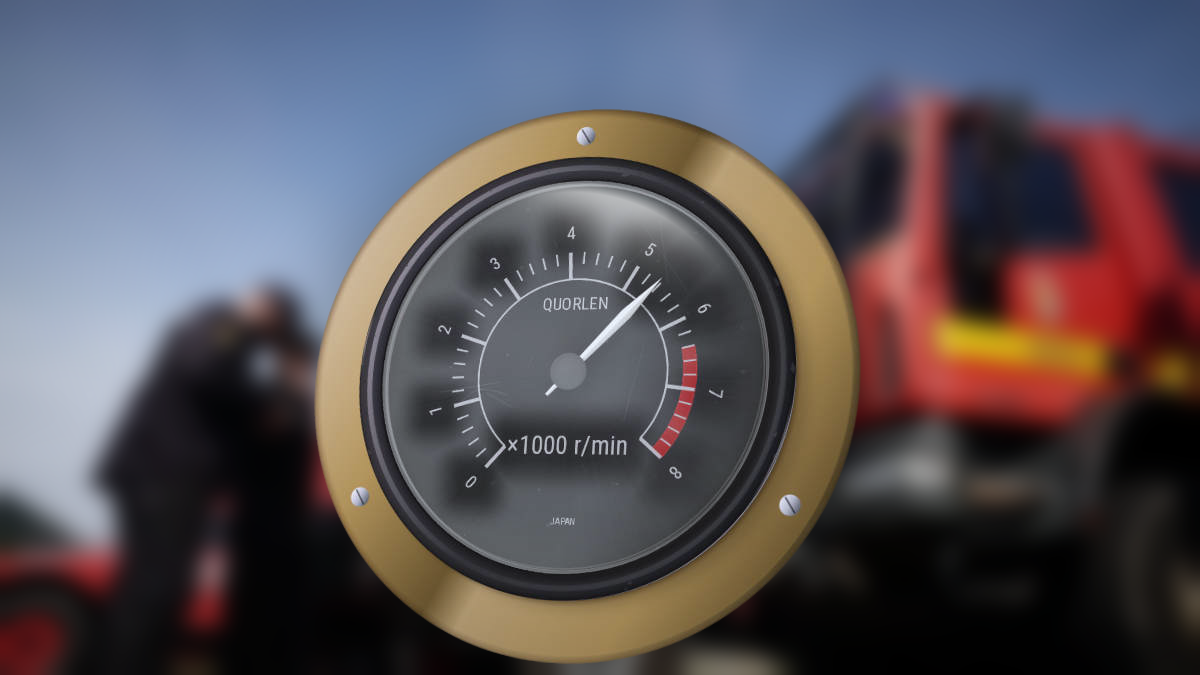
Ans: rpm 5400
